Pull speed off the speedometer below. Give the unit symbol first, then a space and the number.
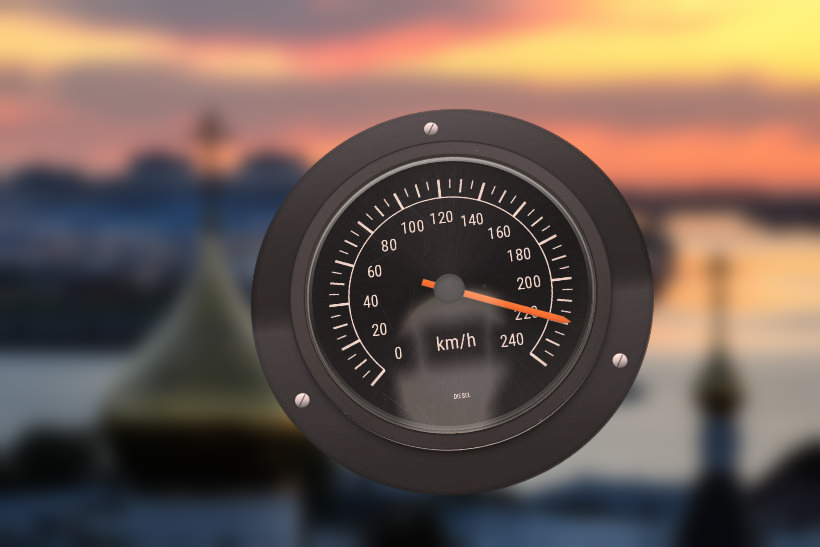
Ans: km/h 220
